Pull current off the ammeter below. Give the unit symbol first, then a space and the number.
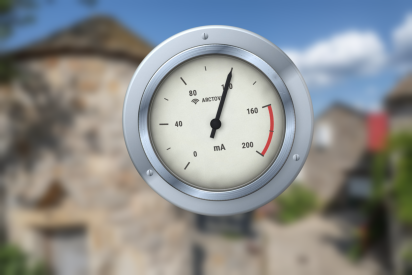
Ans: mA 120
